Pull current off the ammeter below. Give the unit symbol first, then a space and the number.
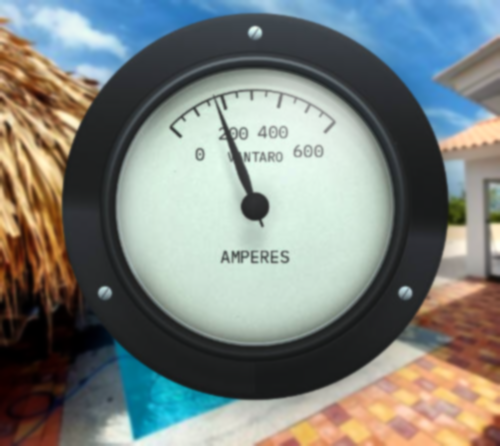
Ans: A 175
